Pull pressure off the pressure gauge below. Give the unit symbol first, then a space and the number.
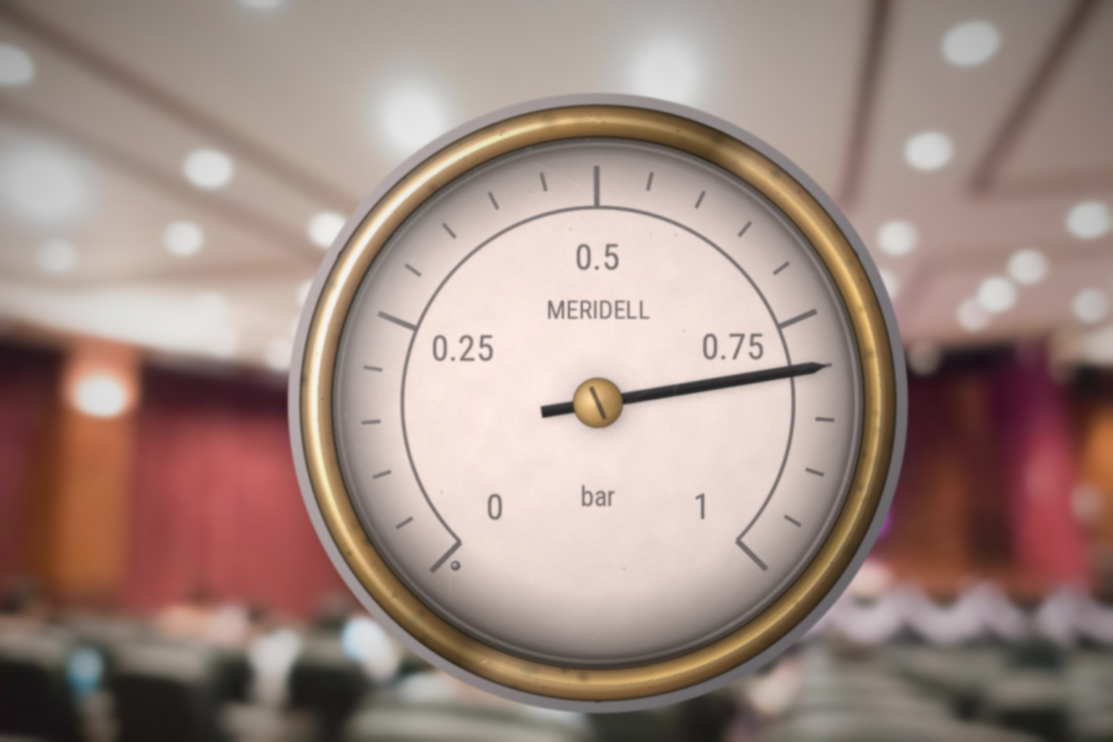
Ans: bar 0.8
